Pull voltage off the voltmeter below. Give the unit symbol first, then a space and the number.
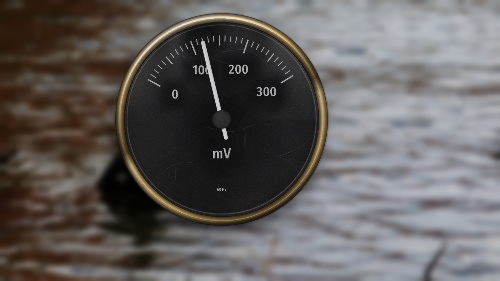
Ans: mV 120
